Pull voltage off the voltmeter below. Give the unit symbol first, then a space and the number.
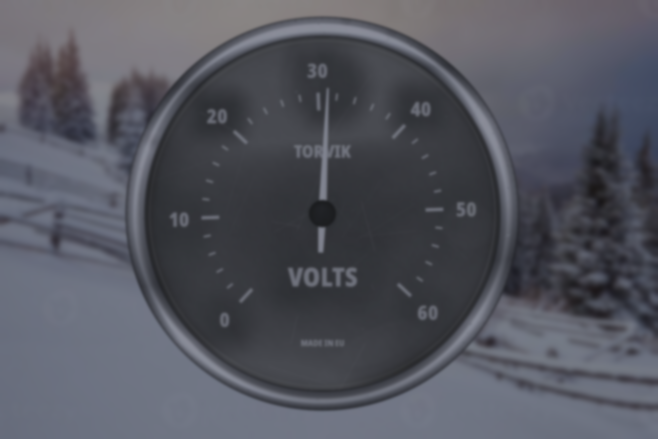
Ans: V 31
